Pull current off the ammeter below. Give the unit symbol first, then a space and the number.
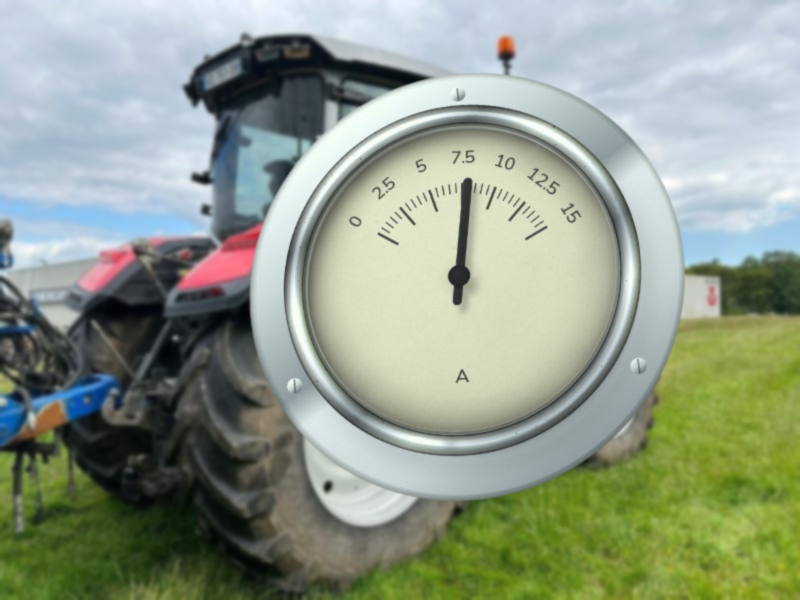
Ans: A 8
